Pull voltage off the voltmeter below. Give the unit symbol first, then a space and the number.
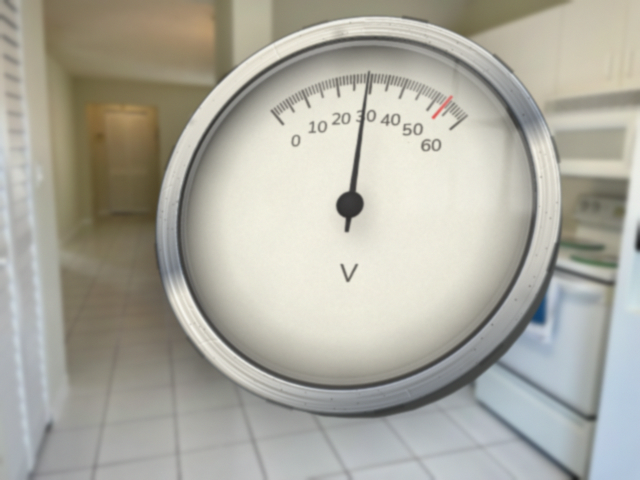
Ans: V 30
